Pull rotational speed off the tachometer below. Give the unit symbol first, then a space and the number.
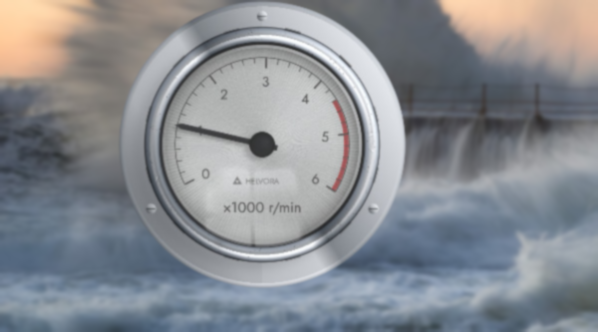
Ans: rpm 1000
